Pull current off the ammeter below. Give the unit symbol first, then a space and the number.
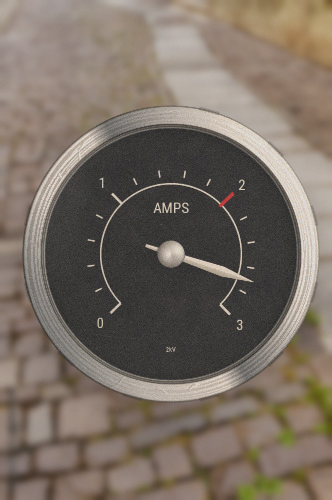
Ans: A 2.7
